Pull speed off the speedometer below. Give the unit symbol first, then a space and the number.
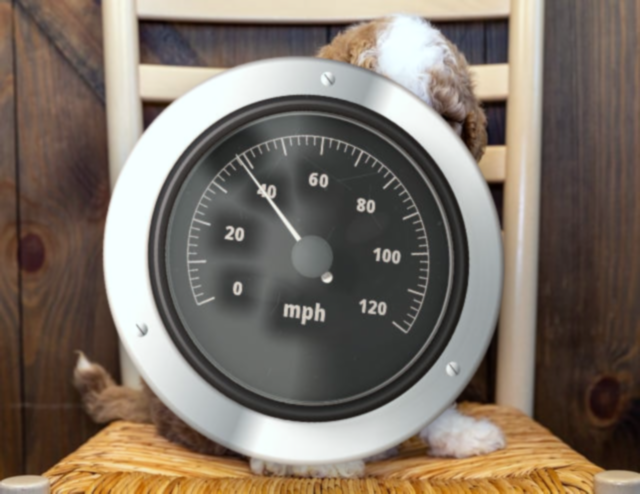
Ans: mph 38
